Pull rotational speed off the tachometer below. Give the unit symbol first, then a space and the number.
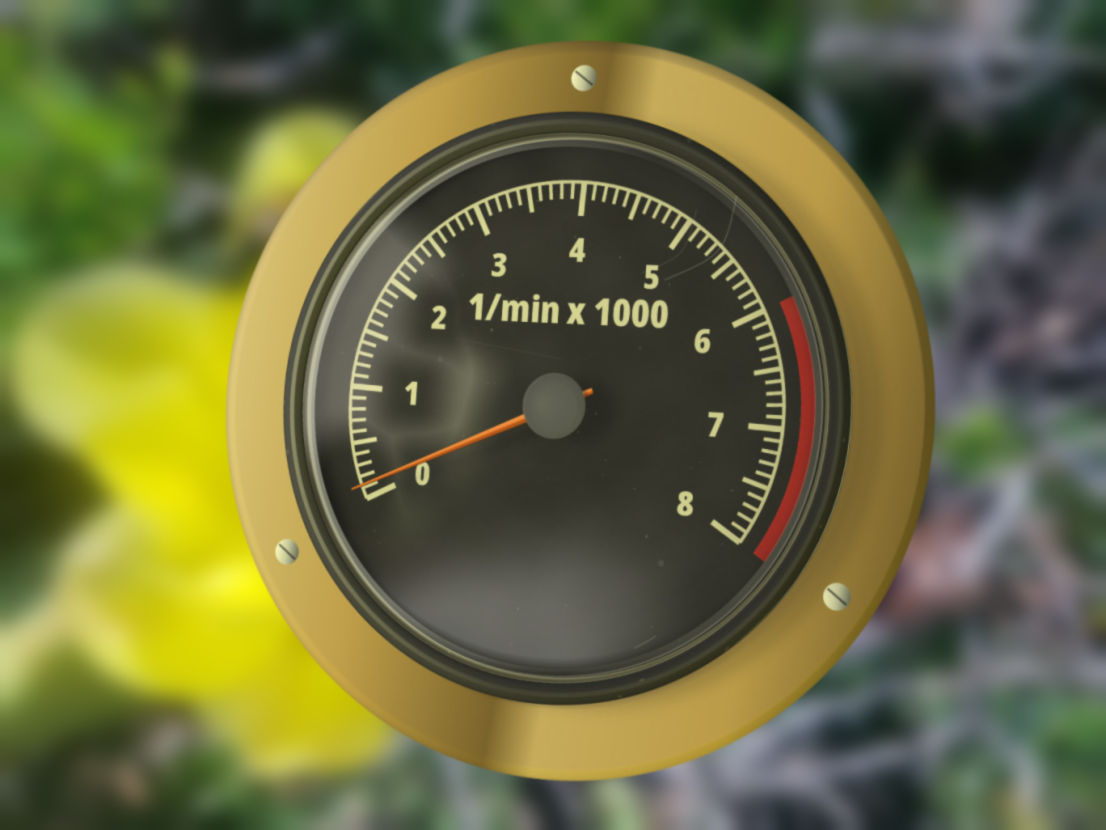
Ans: rpm 100
